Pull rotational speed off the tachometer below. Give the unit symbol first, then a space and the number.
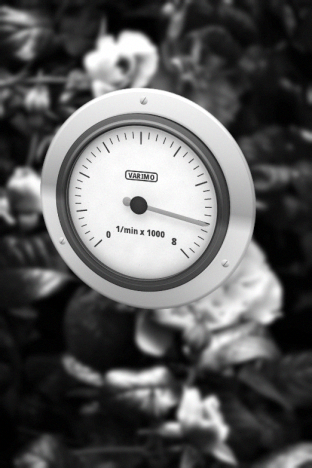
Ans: rpm 7000
